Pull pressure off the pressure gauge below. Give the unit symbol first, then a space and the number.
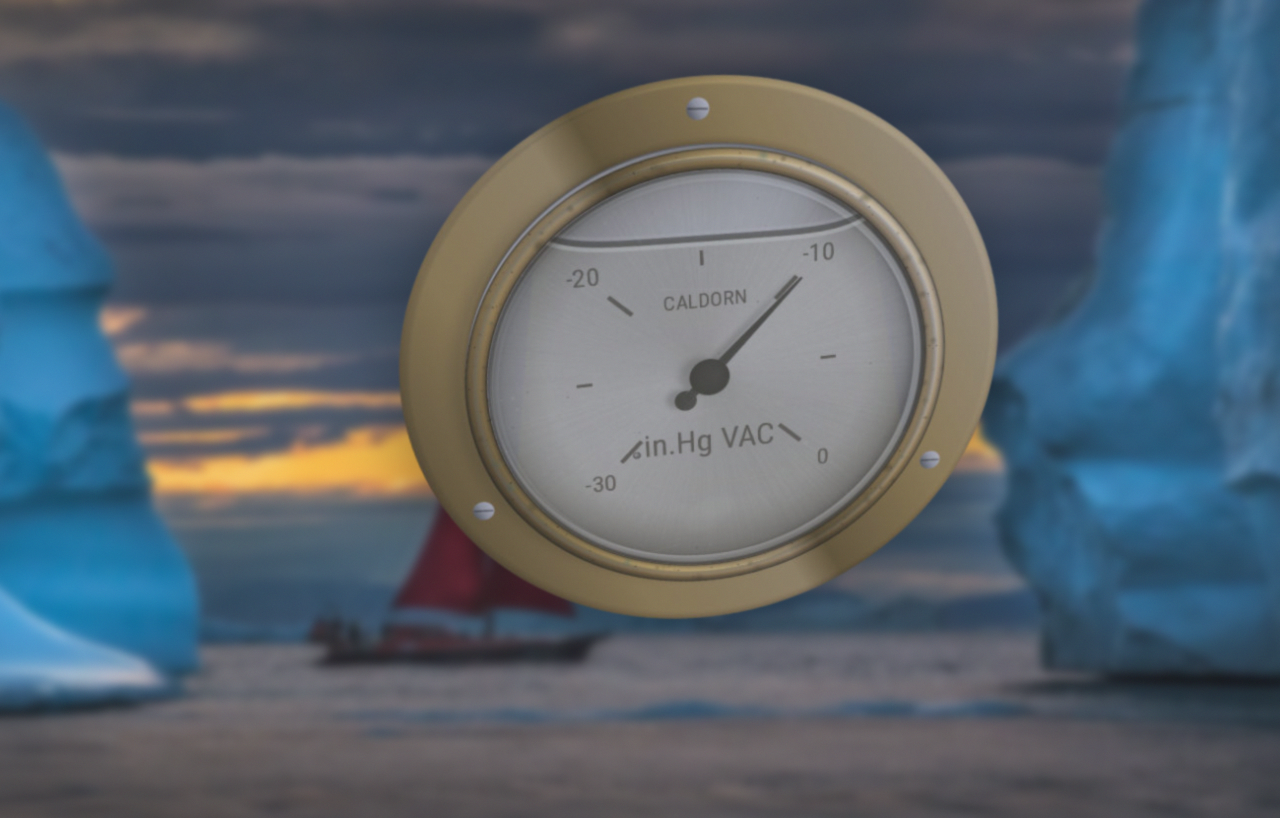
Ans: inHg -10
